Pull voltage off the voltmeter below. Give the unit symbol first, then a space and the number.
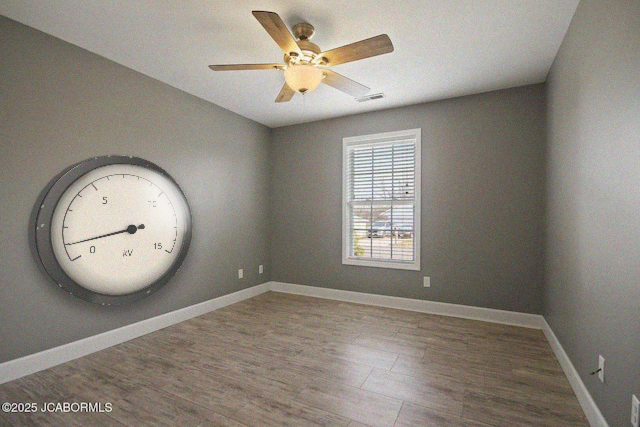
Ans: kV 1
